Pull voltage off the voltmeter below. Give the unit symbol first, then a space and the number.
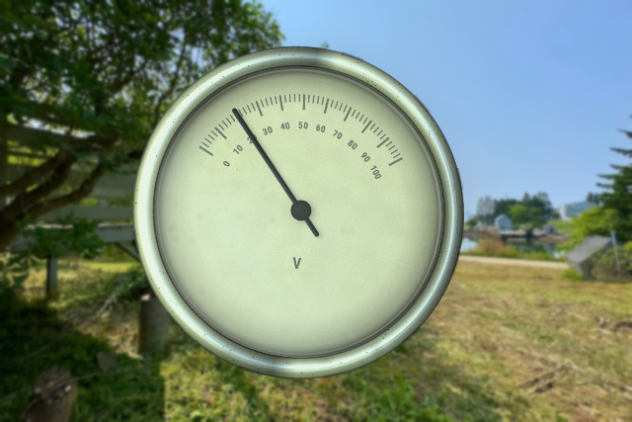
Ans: V 20
